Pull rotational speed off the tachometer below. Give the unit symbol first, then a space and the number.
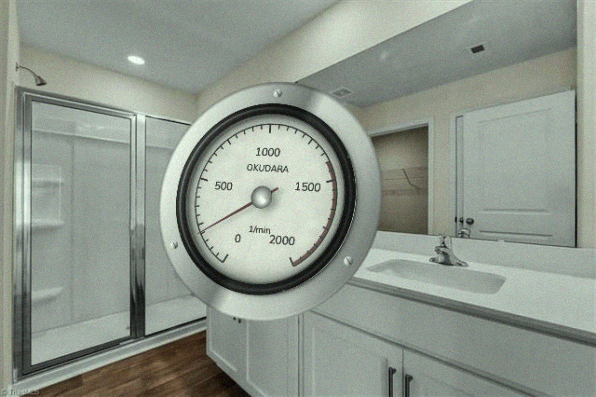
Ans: rpm 200
